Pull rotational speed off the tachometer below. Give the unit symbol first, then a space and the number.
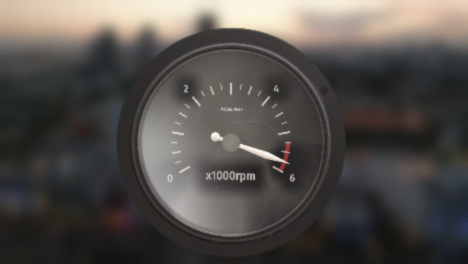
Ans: rpm 5750
